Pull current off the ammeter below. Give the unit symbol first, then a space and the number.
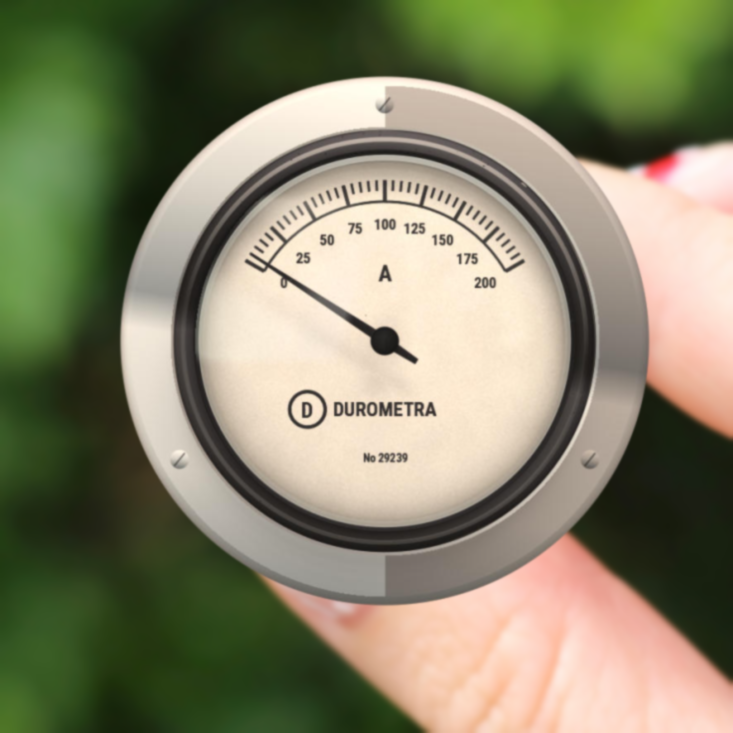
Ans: A 5
